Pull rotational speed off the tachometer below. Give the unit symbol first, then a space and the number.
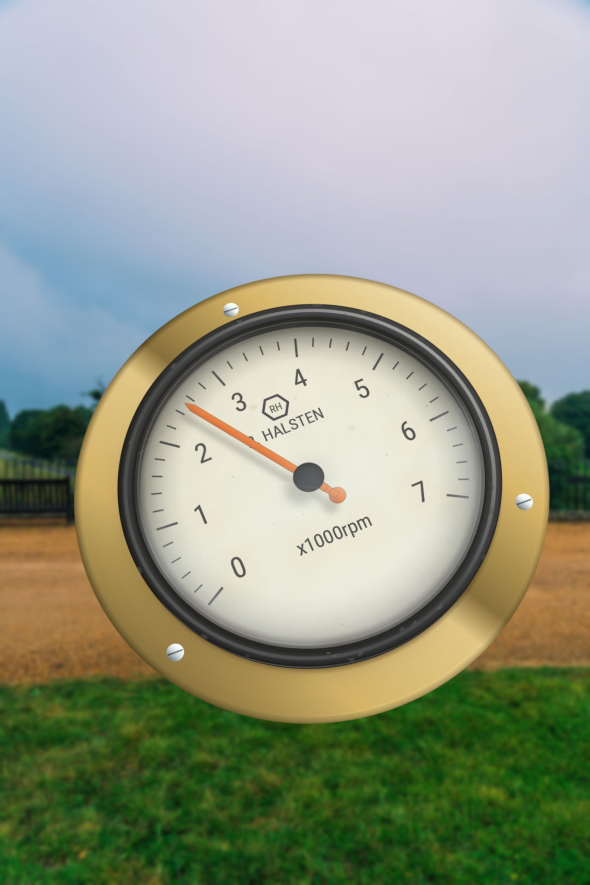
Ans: rpm 2500
